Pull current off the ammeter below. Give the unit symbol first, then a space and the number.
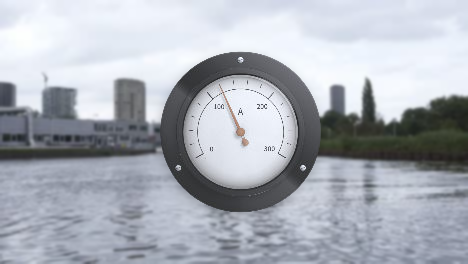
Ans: A 120
